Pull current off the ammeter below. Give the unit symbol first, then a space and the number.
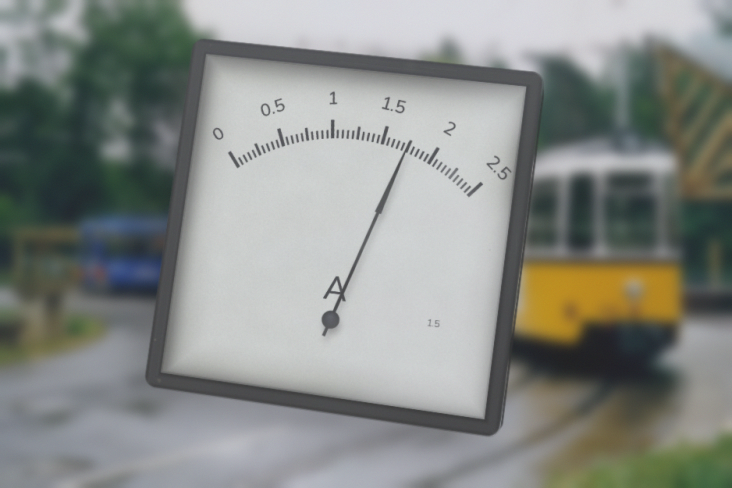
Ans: A 1.75
